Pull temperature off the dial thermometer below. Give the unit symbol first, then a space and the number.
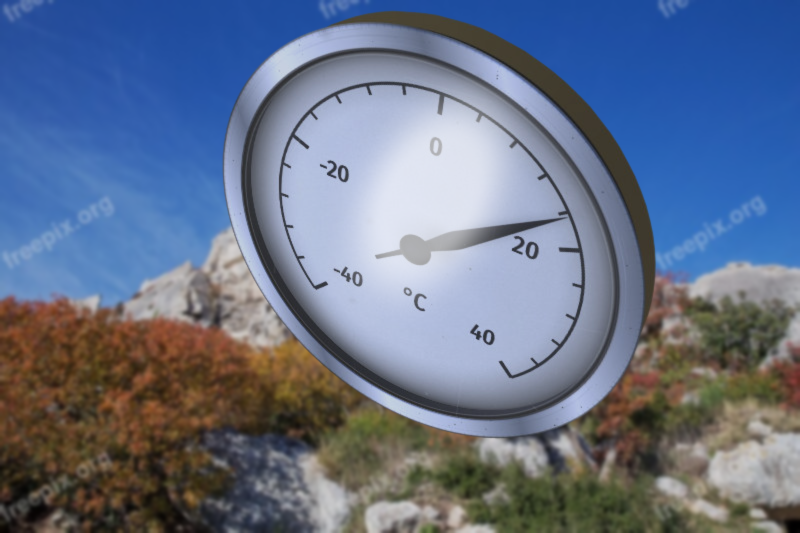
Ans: °C 16
